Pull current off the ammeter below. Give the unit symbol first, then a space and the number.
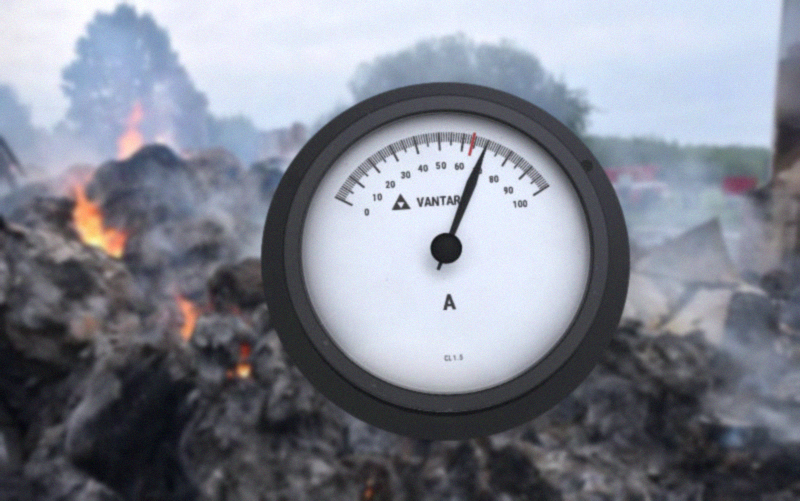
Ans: A 70
